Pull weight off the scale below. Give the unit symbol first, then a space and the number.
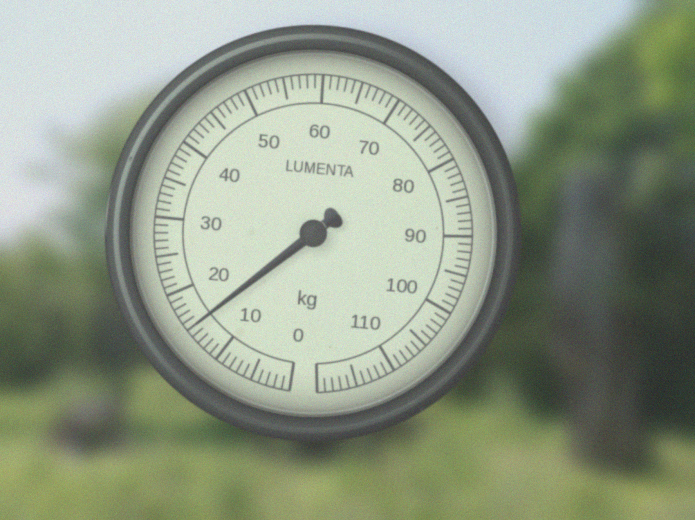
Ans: kg 15
